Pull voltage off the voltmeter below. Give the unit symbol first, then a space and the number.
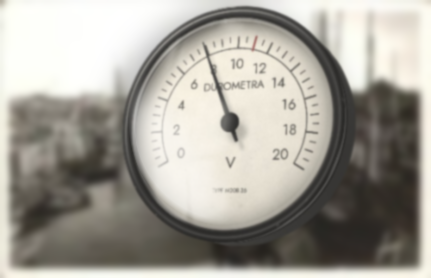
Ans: V 8
